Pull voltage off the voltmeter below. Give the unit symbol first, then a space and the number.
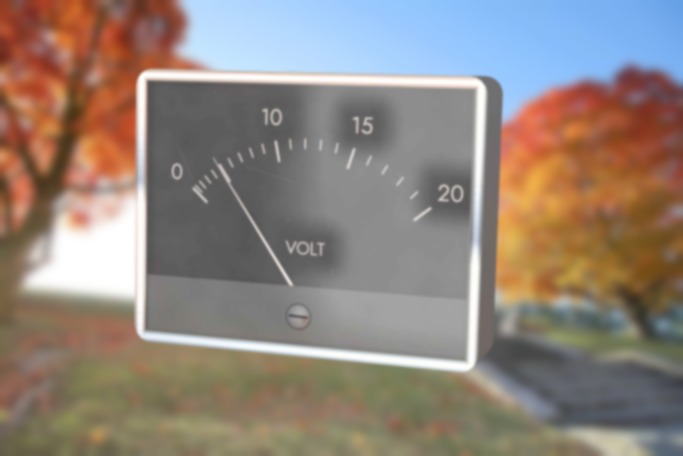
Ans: V 5
